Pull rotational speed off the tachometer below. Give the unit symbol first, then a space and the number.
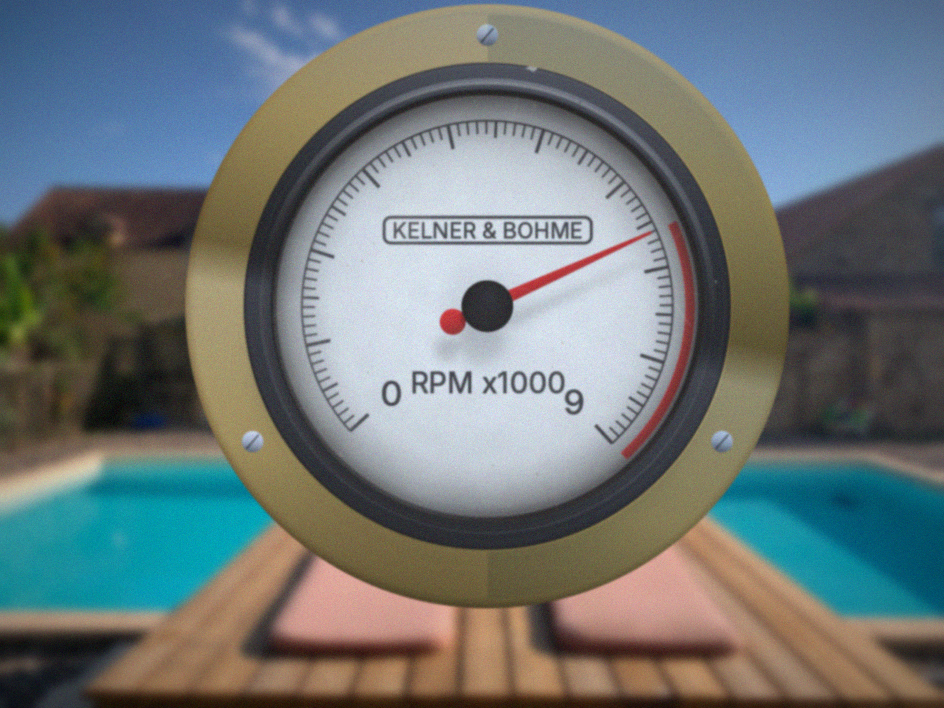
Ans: rpm 6600
